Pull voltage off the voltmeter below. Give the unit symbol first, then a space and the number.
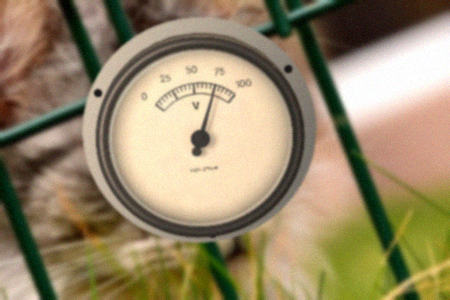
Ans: V 75
